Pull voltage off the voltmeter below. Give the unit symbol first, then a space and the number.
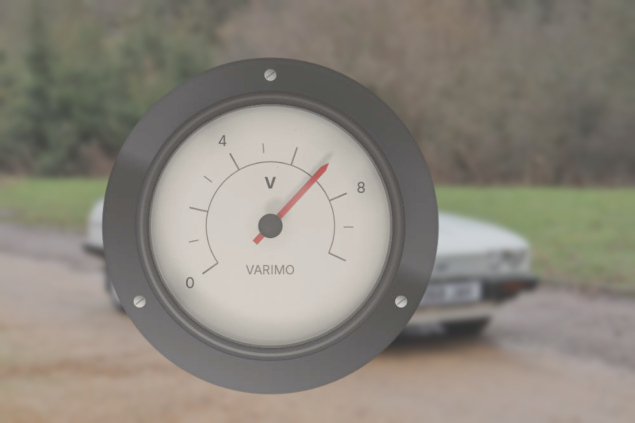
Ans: V 7
